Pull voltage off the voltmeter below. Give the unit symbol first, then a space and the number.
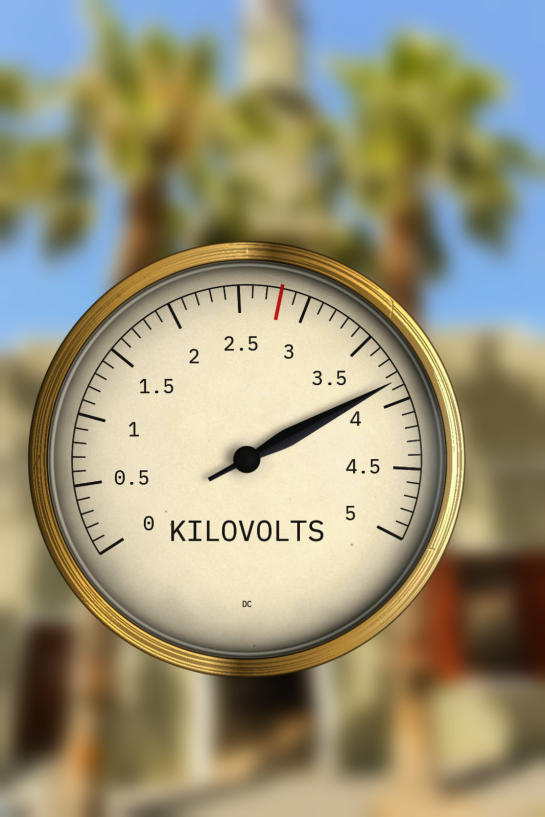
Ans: kV 3.85
